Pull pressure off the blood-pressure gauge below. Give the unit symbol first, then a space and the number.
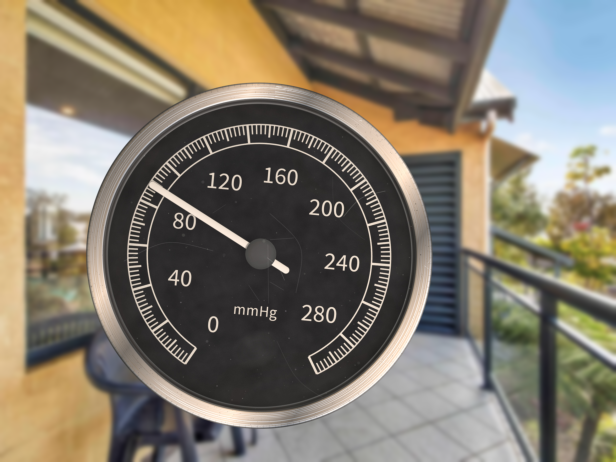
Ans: mmHg 88
